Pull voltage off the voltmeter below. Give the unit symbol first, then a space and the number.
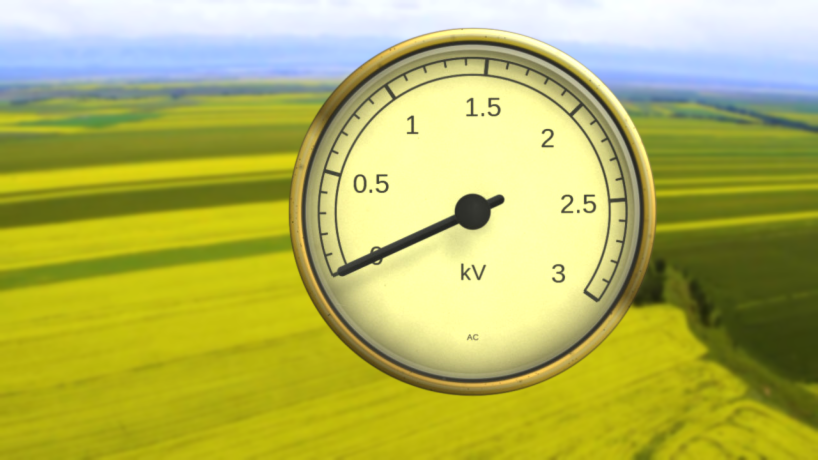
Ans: kV 0
